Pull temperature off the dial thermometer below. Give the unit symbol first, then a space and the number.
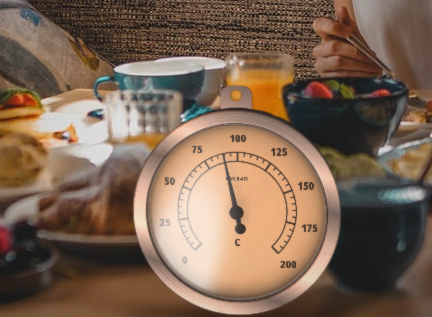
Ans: °C 90
